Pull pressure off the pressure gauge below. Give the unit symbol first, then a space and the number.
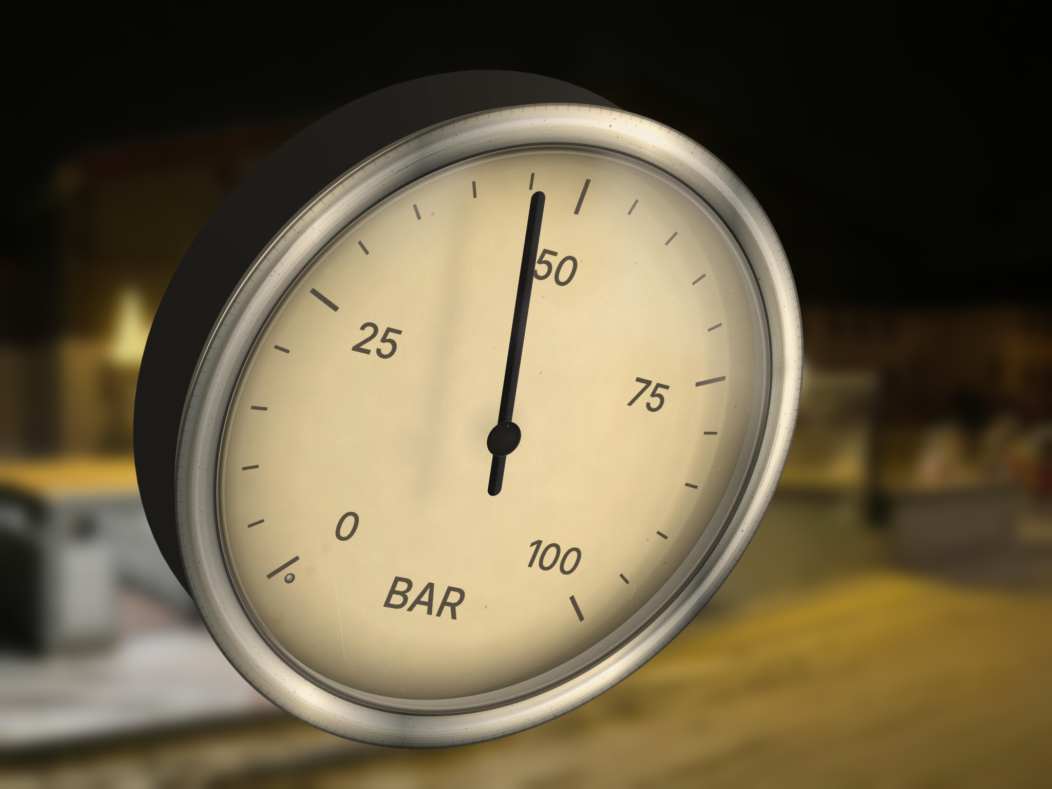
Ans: bar 45
